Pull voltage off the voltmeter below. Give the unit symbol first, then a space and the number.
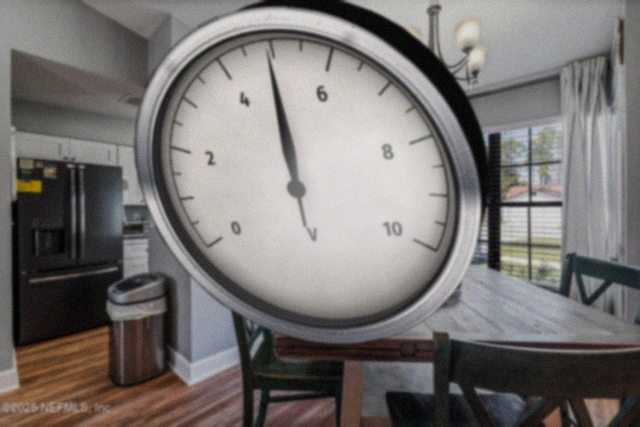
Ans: V 5
